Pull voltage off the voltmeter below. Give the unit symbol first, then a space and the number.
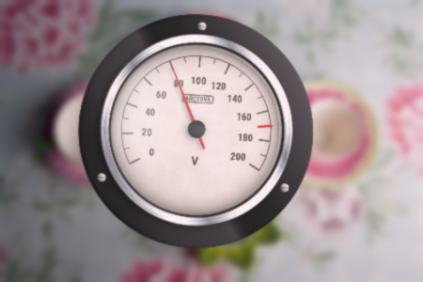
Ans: V 80
